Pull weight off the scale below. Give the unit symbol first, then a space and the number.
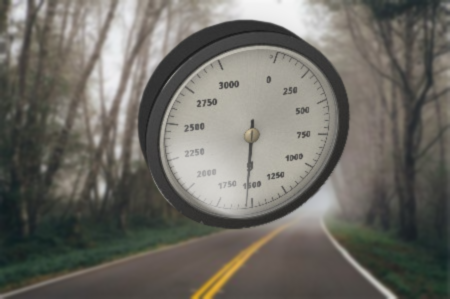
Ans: g 1550
